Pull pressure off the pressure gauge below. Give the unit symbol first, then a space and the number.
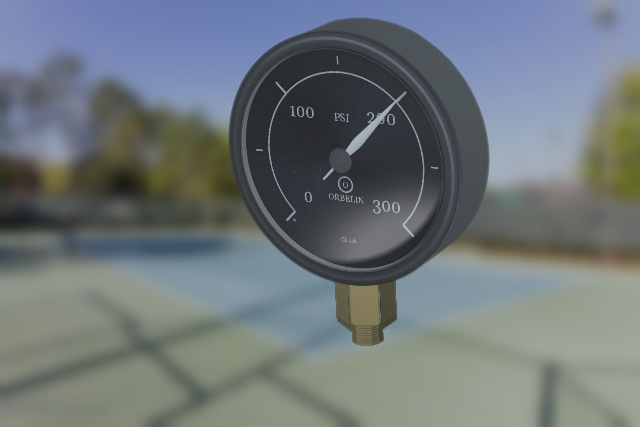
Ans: psi 200
